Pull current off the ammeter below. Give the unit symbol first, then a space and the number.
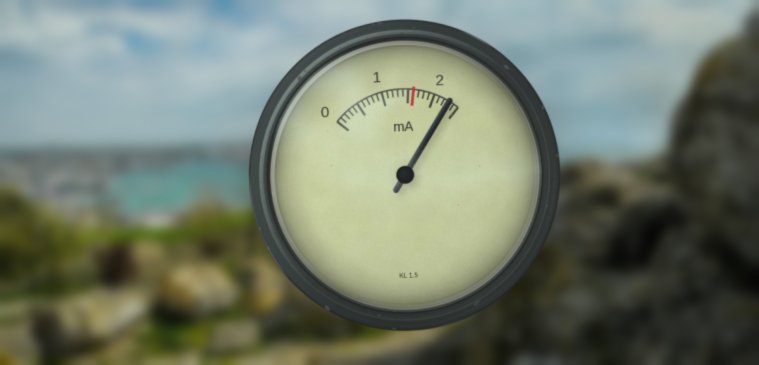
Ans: mA 2.3
